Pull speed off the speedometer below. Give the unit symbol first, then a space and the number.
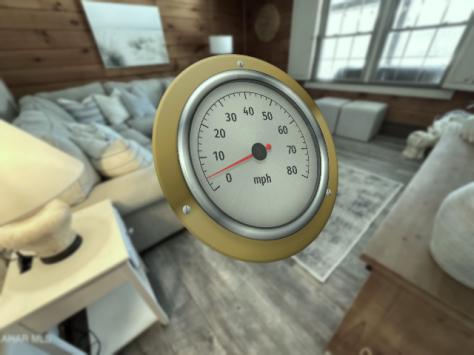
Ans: mph 4
